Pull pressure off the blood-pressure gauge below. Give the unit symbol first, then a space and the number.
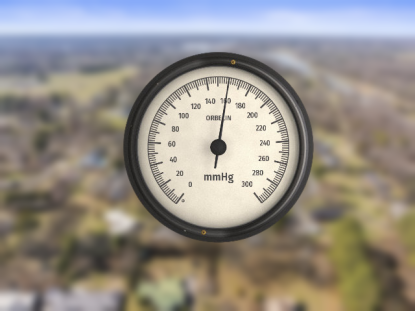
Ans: mmHg 160
